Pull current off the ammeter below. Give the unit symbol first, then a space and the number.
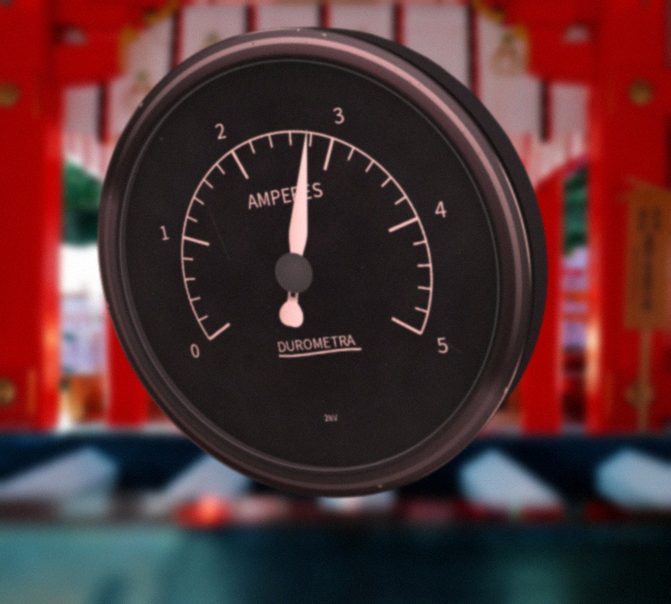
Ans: A 2.8
